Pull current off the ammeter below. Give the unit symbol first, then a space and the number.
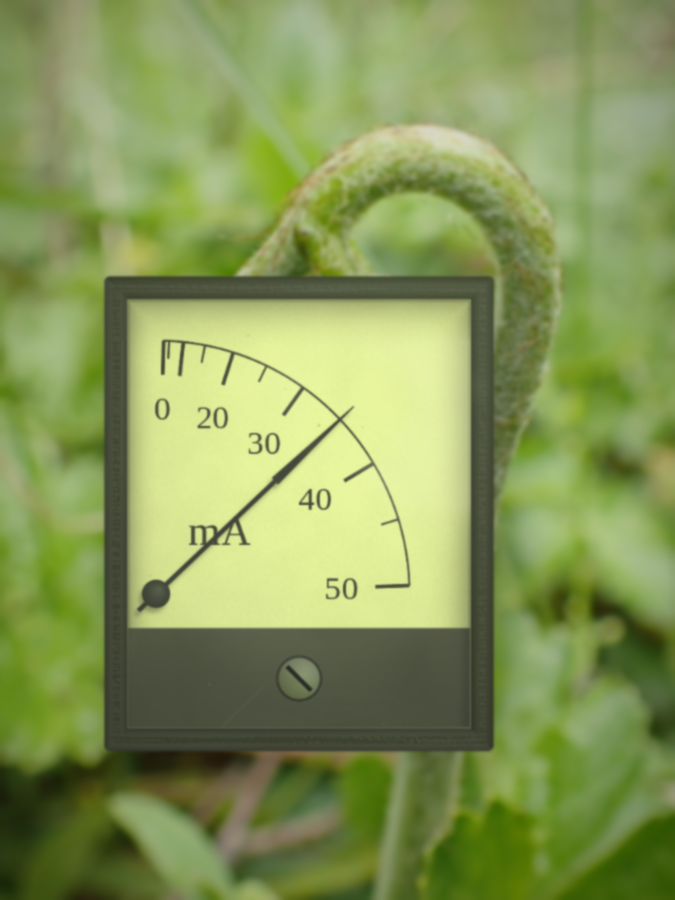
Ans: mA 35
